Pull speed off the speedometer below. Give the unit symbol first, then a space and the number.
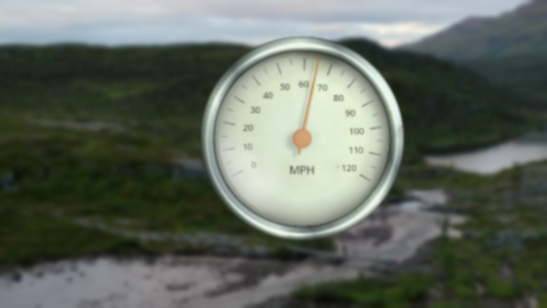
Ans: mph 65
